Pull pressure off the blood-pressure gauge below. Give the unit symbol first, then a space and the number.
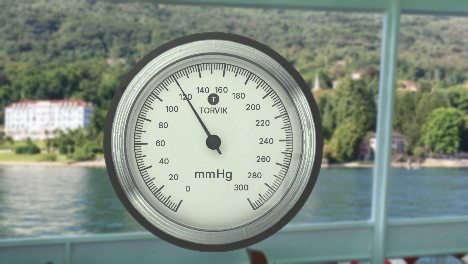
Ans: mmHg 120
